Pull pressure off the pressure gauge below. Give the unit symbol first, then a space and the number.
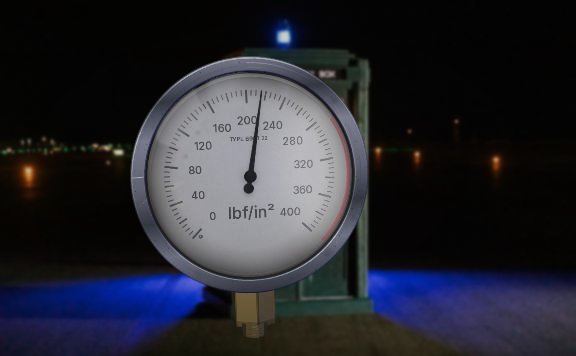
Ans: psi 215
